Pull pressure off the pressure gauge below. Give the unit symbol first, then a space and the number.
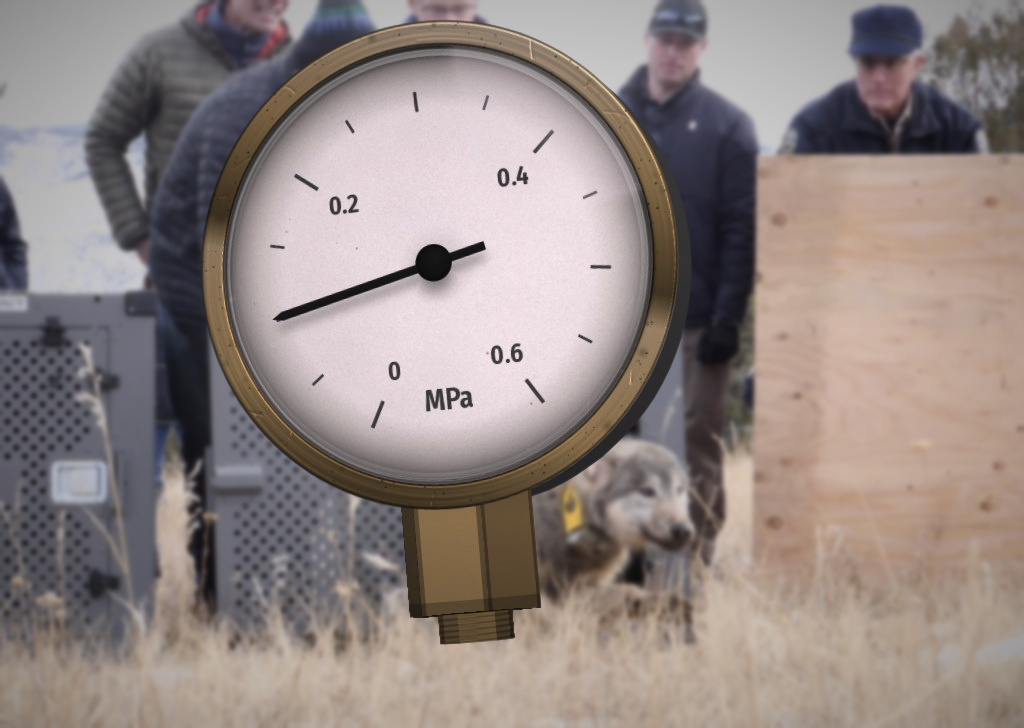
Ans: MPa 0.1
